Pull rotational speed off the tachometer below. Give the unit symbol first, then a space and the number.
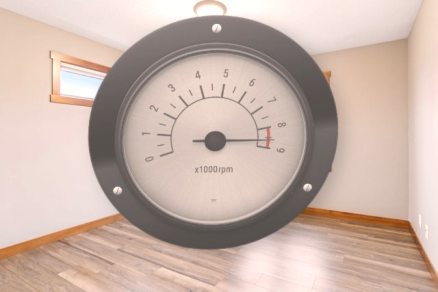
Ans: rpm 8500
